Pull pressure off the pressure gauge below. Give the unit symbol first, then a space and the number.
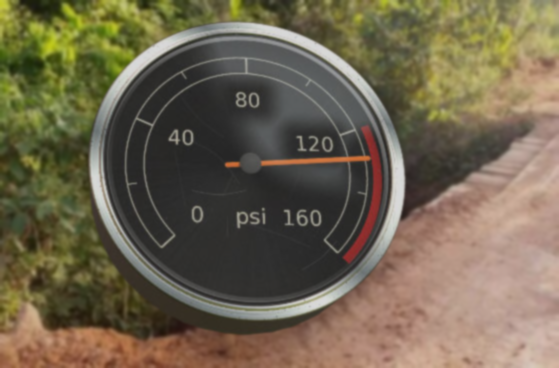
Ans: psi 130
